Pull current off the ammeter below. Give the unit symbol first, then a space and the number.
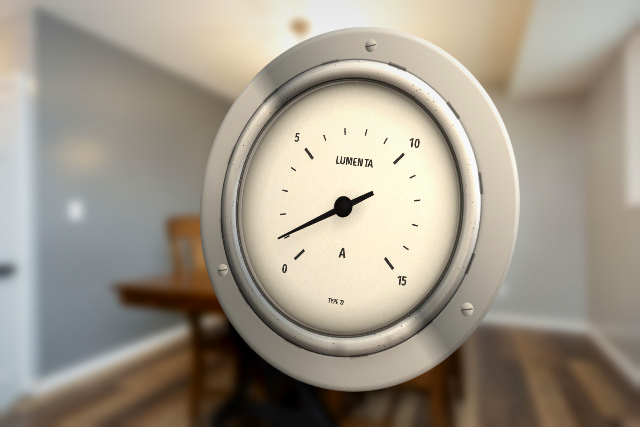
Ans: A 1
